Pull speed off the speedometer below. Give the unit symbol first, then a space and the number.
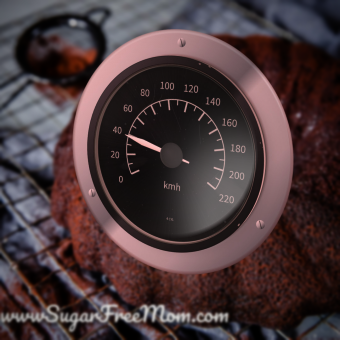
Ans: km/h 40
